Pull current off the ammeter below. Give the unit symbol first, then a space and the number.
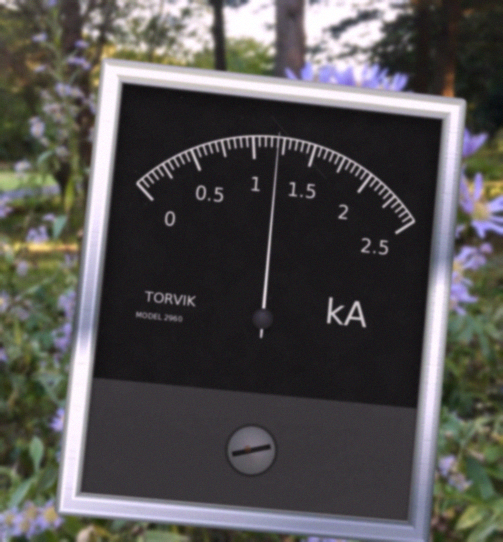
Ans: kA 1.2
